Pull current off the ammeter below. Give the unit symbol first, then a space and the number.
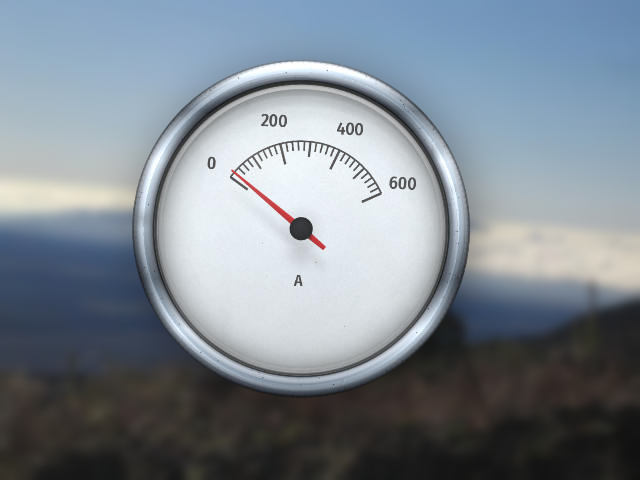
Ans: A 20
